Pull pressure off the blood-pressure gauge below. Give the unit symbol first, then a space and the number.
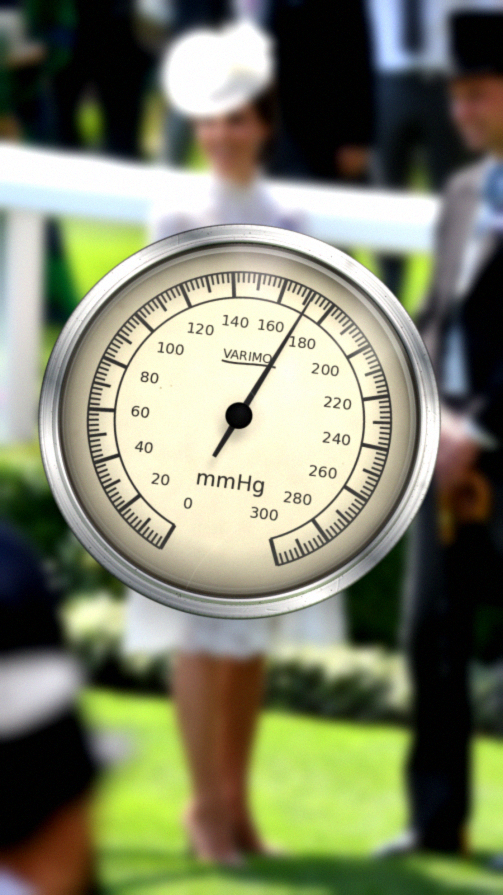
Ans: mmHg 172
